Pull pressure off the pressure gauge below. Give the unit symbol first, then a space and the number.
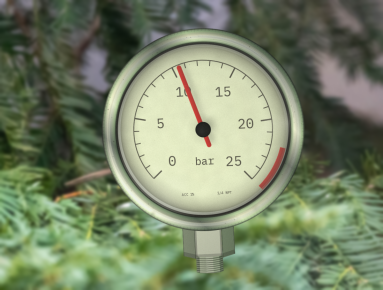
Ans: bar 10.5
